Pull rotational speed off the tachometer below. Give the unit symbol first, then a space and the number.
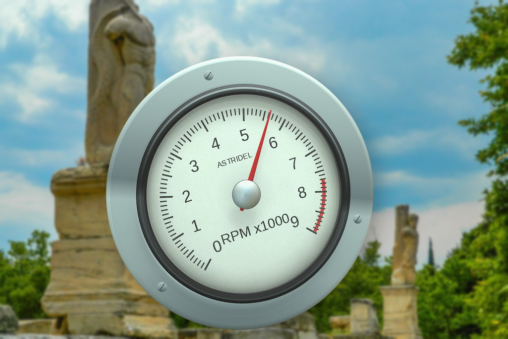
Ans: rpm 5600
